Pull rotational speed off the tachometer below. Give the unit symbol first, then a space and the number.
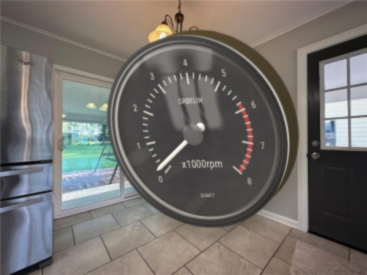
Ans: rpm 200
